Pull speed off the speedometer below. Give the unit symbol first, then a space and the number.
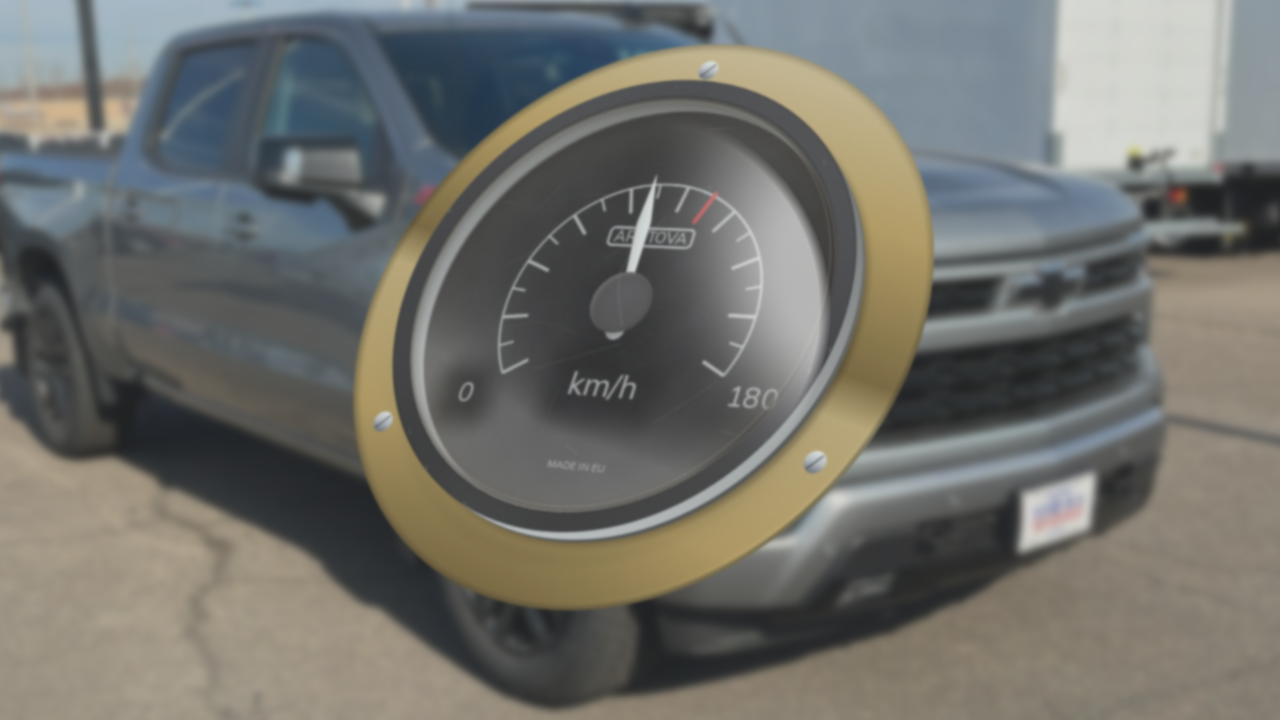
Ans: km/h 90
